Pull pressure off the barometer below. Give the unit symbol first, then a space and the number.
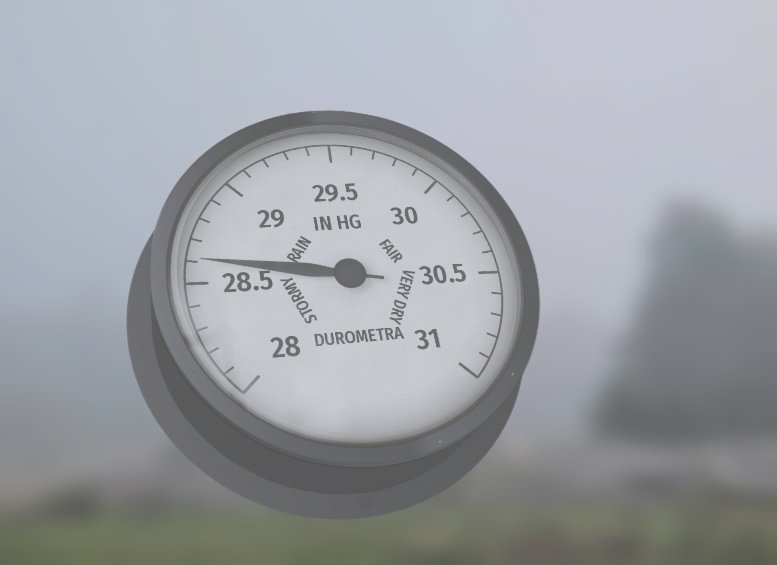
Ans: inHg 28.6
